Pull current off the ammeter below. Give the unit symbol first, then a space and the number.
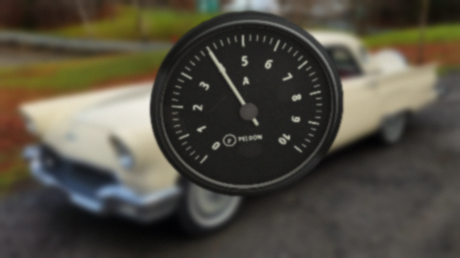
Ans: A 4
